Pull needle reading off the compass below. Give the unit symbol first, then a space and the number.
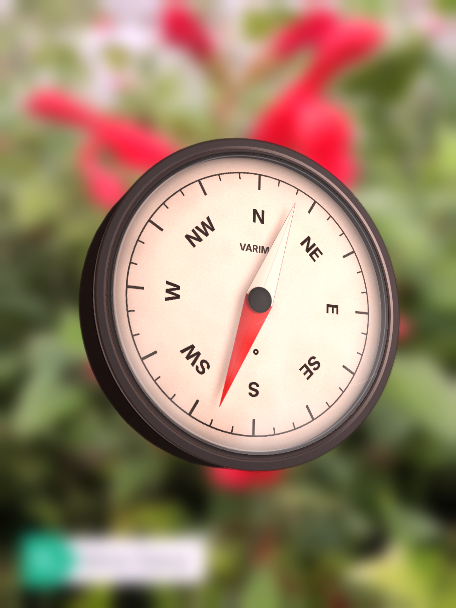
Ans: ° 200
